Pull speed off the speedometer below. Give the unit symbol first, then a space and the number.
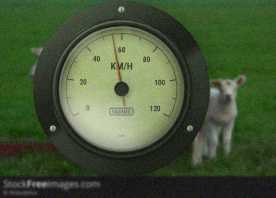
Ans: km/h 55
